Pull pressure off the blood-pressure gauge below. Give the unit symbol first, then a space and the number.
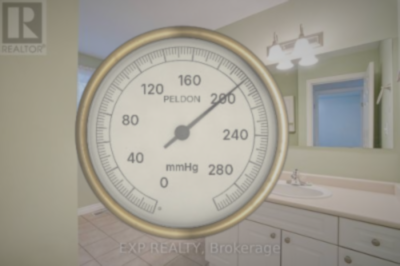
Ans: mmHg 200
